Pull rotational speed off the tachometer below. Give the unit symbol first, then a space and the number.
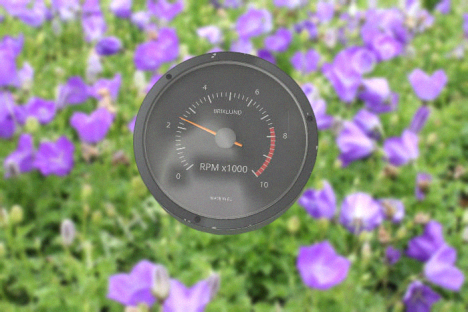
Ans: rpm 2400
